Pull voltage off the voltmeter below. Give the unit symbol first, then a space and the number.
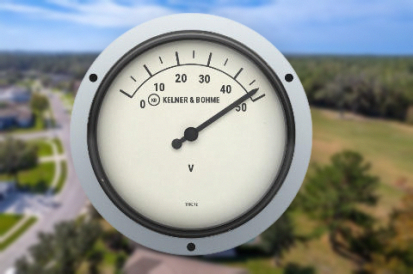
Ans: V 47.5
